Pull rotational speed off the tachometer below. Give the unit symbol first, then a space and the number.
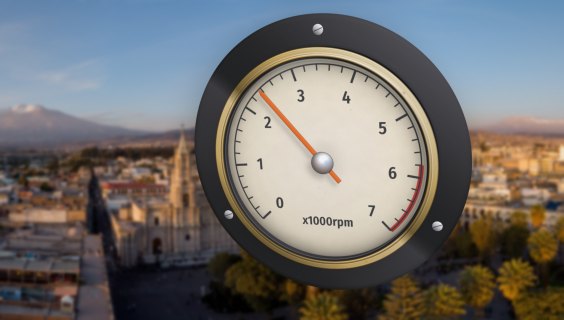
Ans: rpm 2400
